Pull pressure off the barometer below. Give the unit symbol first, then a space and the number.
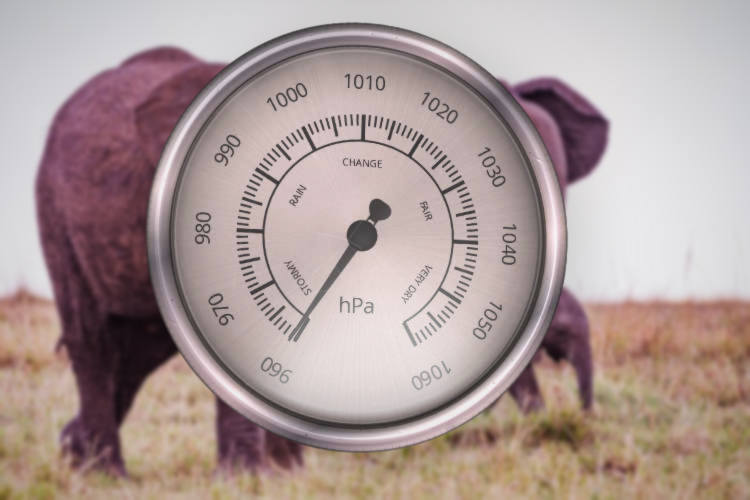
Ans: hPa 961
